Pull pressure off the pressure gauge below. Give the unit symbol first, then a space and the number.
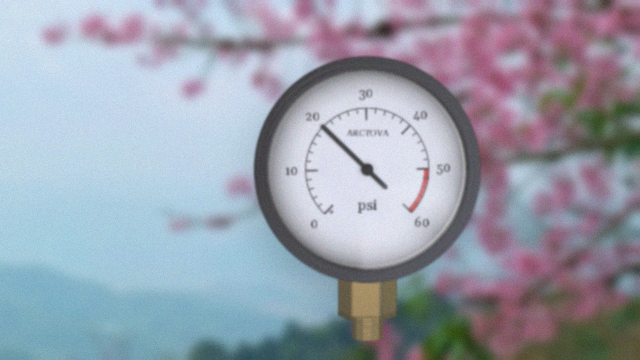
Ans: psi 20
